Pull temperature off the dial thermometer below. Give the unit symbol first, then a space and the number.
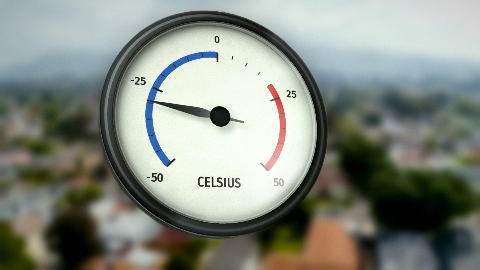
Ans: °C -30
